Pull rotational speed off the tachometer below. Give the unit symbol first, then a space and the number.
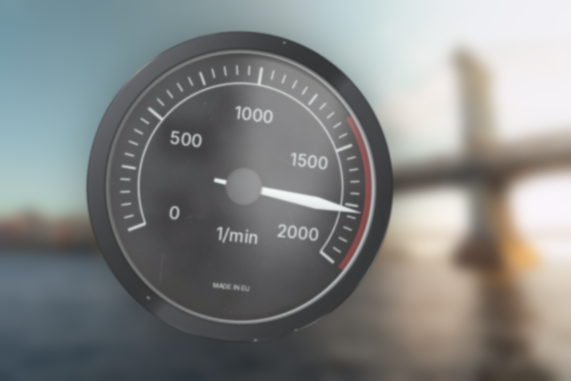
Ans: rpm 1775
